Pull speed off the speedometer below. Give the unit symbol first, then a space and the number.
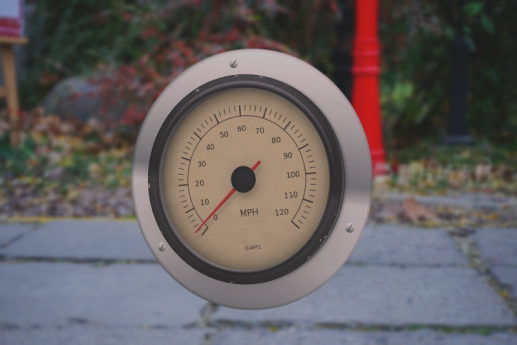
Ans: mph 2
